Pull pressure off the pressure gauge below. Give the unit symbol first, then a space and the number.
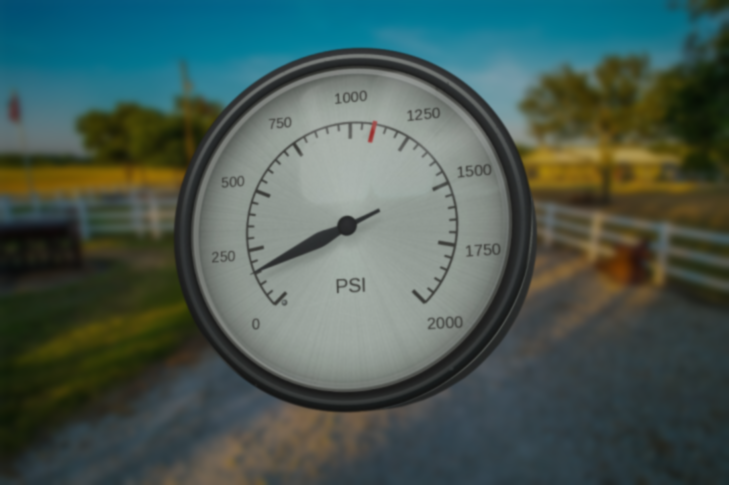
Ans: psi 150
